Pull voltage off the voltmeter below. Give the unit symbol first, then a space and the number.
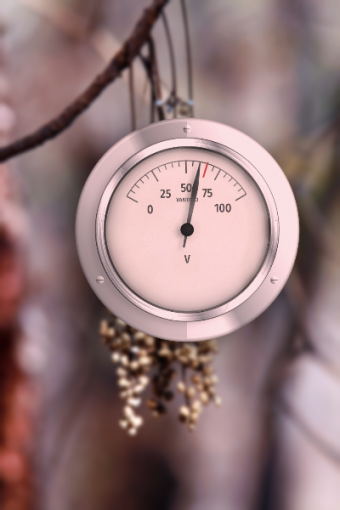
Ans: V 60
